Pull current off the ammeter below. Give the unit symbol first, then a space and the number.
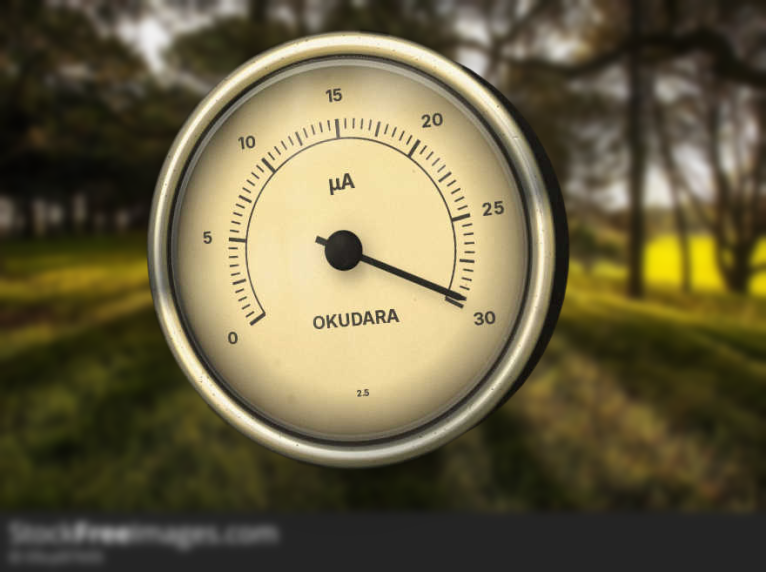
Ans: µA 29.5
